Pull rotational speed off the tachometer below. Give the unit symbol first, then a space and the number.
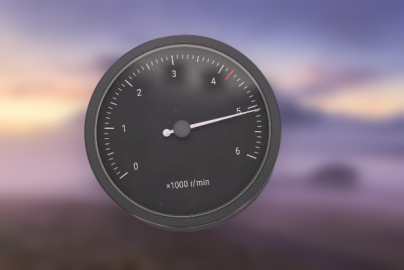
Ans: rpm 5100
